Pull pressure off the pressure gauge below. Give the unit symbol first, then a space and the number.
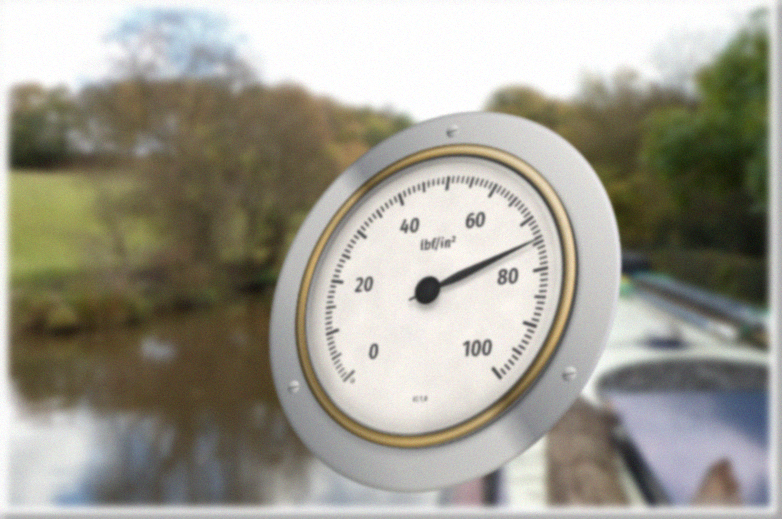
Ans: psi 75
